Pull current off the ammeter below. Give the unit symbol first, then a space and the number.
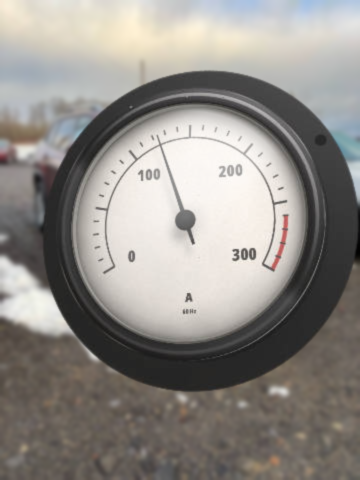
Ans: A 125
